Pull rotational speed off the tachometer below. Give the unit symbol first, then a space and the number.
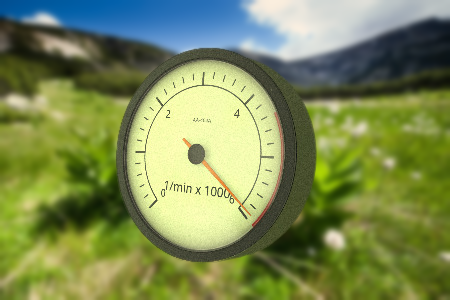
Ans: rpm 5900
